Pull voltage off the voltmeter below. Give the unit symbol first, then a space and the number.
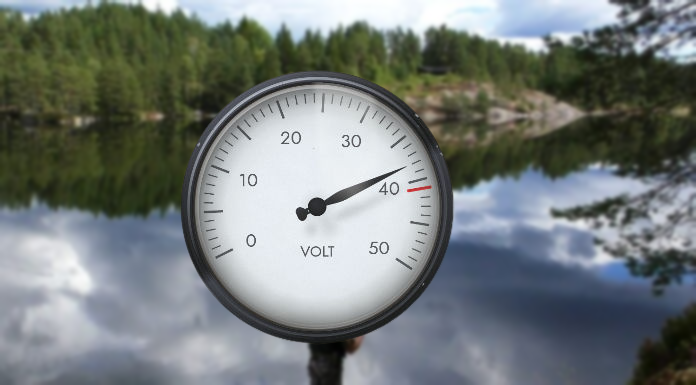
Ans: V 38
